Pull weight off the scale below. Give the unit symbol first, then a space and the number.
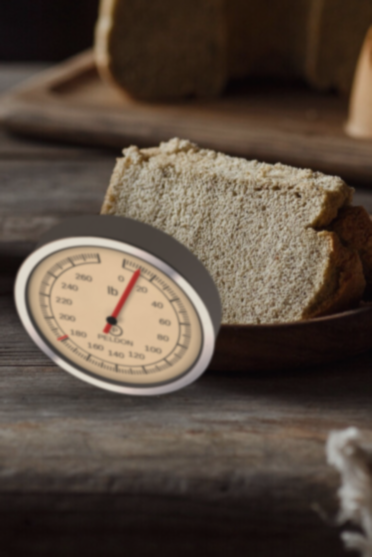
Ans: lb 10
